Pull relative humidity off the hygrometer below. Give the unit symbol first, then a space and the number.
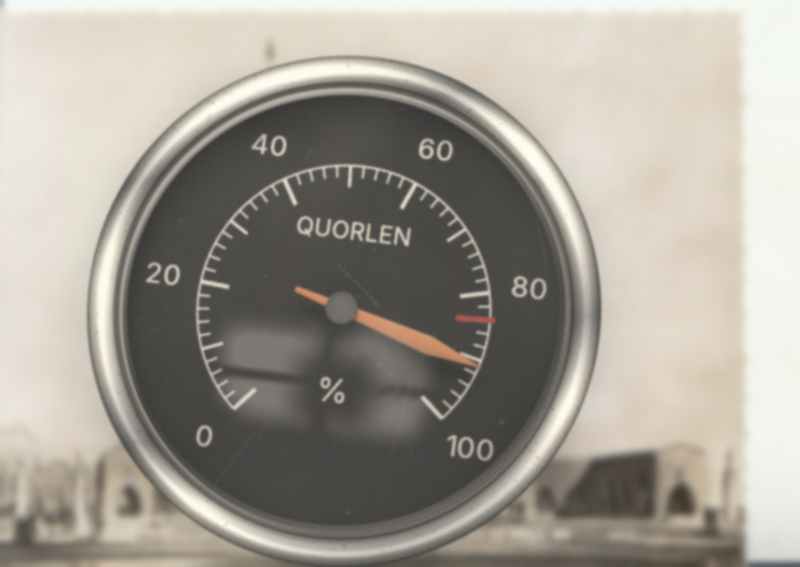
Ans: % 91
